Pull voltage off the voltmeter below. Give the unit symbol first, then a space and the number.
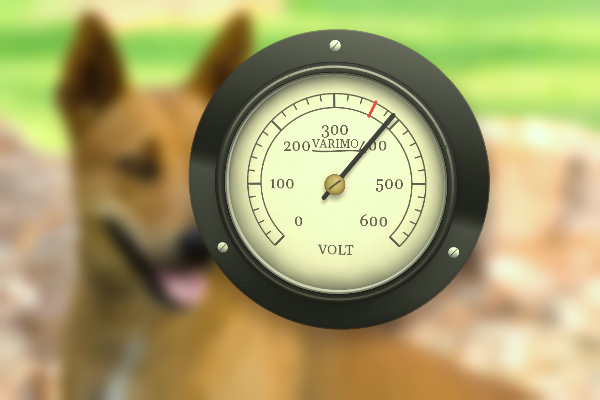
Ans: V 390
